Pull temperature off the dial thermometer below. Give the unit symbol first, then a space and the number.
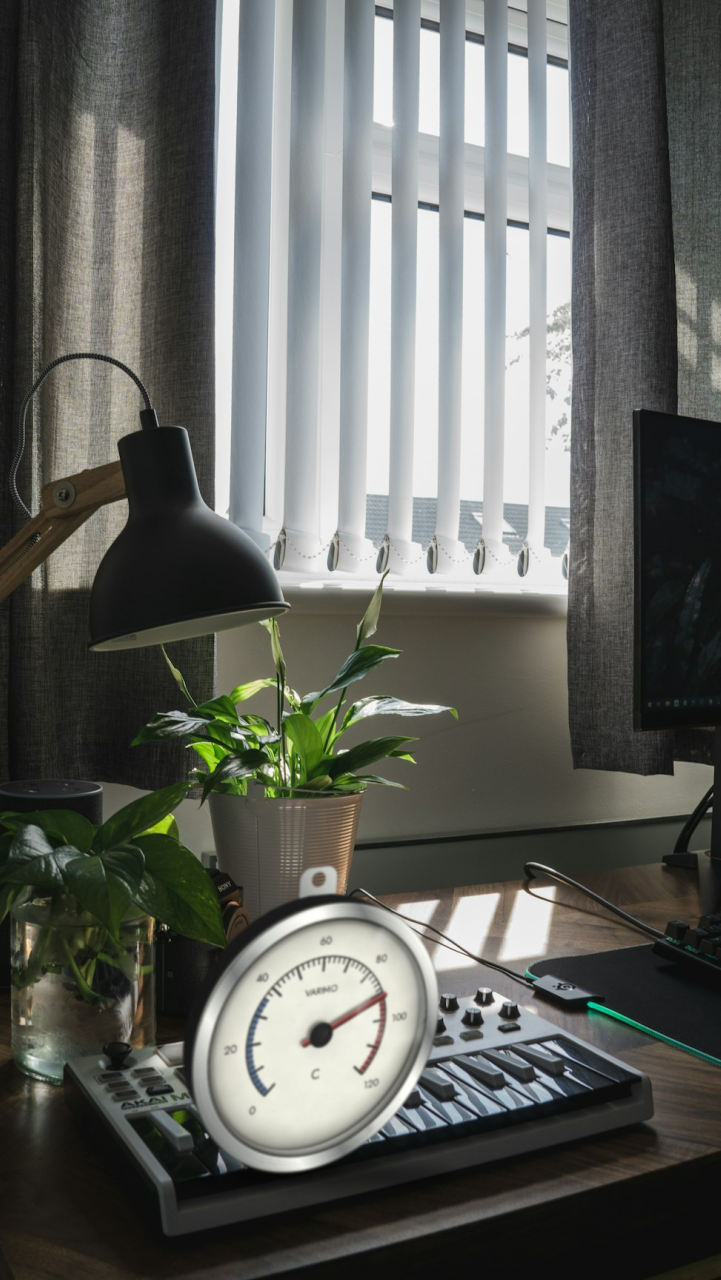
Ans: °C 90
